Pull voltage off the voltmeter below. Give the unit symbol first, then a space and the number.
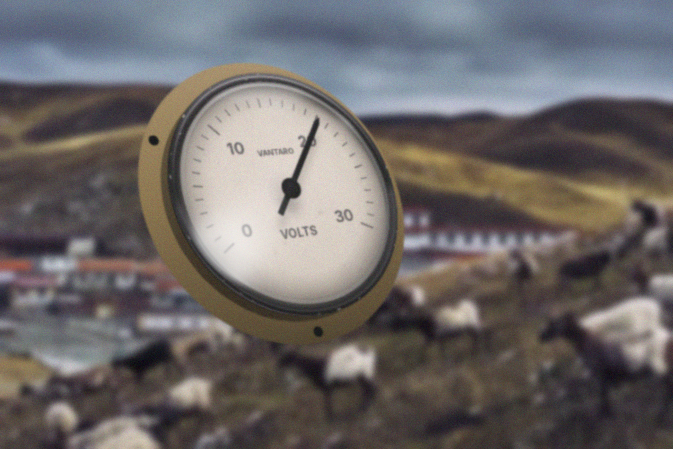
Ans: V 20
